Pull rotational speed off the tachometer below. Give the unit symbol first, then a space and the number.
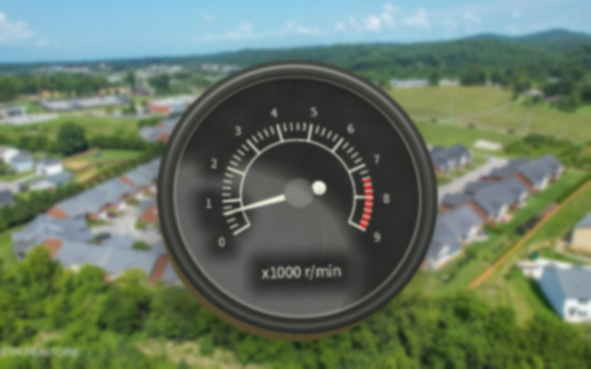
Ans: rpm 600
